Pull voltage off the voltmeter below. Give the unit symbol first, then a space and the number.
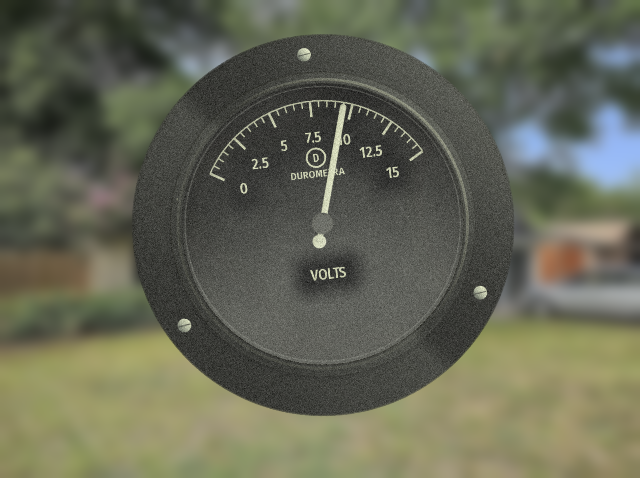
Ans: V 9.5
